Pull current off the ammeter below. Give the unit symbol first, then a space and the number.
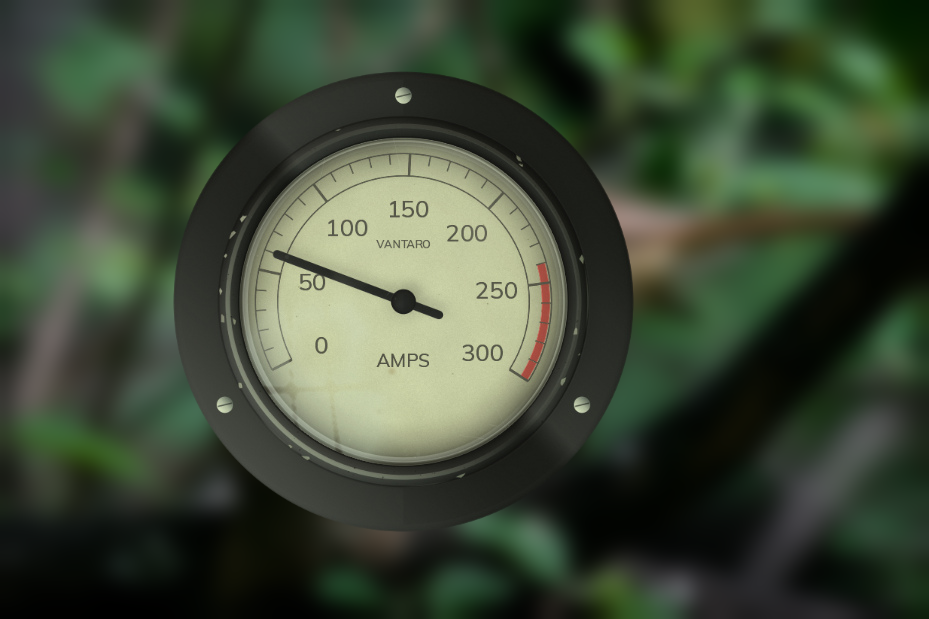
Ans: A 60
